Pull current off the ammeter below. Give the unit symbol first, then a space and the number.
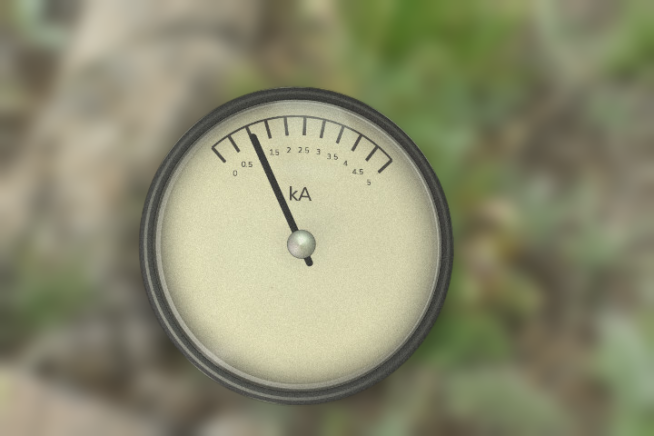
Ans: kA 1
